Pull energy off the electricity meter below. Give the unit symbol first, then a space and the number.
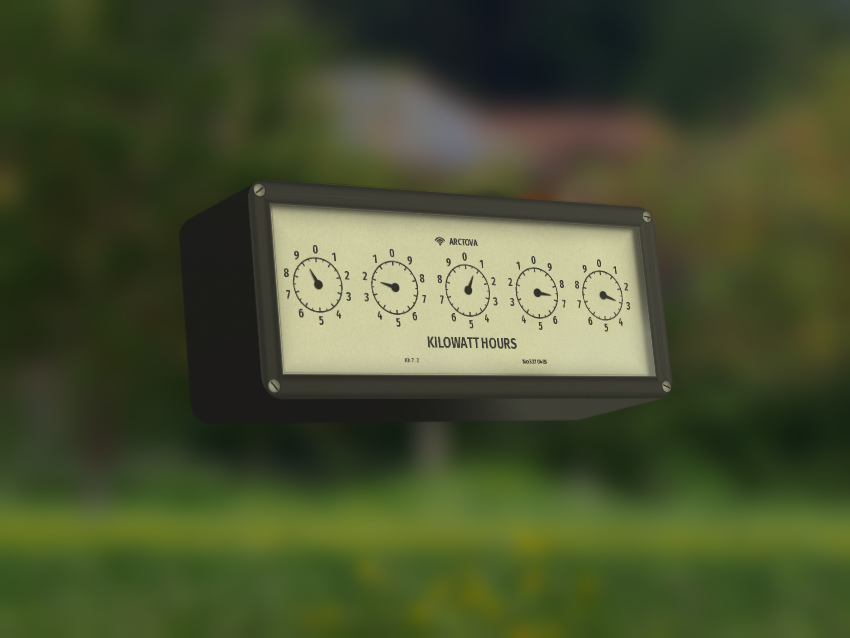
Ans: kWh 92073
